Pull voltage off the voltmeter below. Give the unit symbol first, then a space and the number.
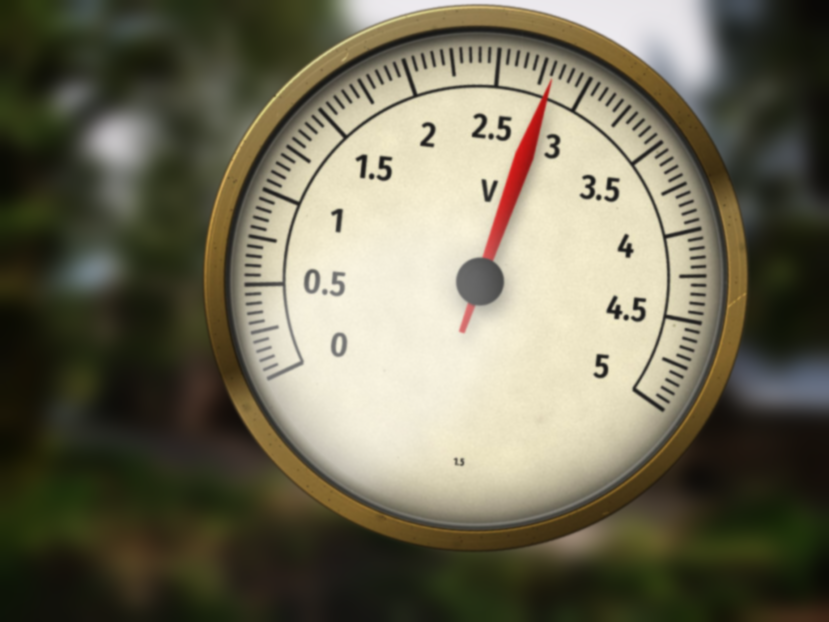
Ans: V 2.8
